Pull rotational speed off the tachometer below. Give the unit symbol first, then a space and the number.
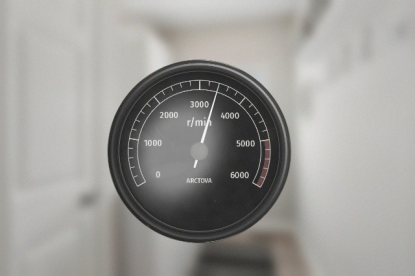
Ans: rpm 3400
